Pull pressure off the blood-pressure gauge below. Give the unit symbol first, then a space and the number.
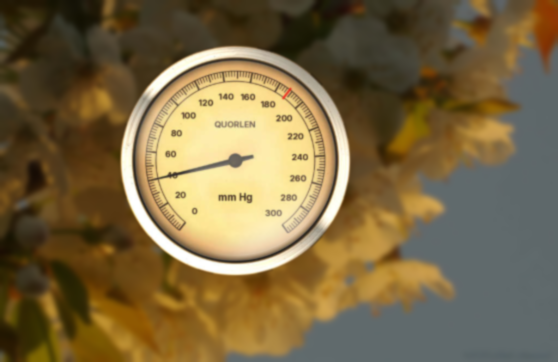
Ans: mmHg 40
